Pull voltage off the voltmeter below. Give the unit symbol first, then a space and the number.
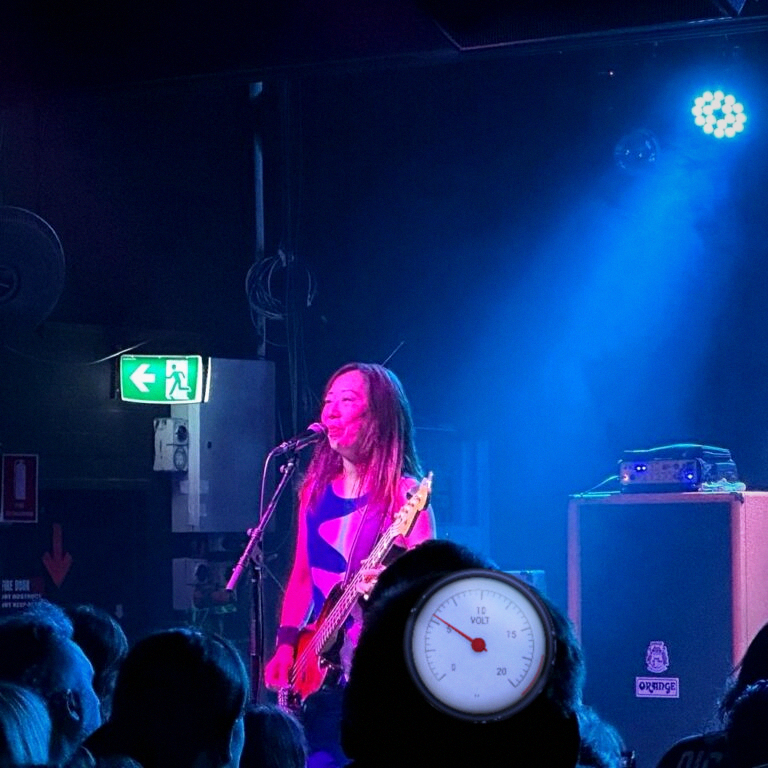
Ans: V 5.5
